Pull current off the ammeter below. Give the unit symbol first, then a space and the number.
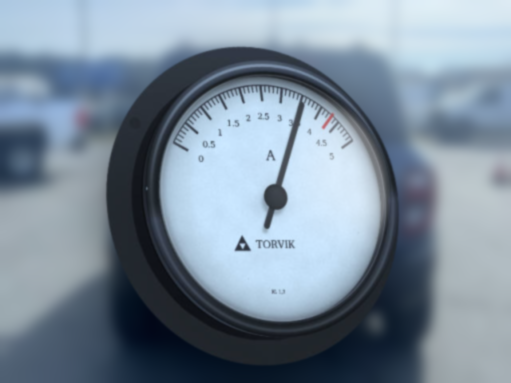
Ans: A 3.5
